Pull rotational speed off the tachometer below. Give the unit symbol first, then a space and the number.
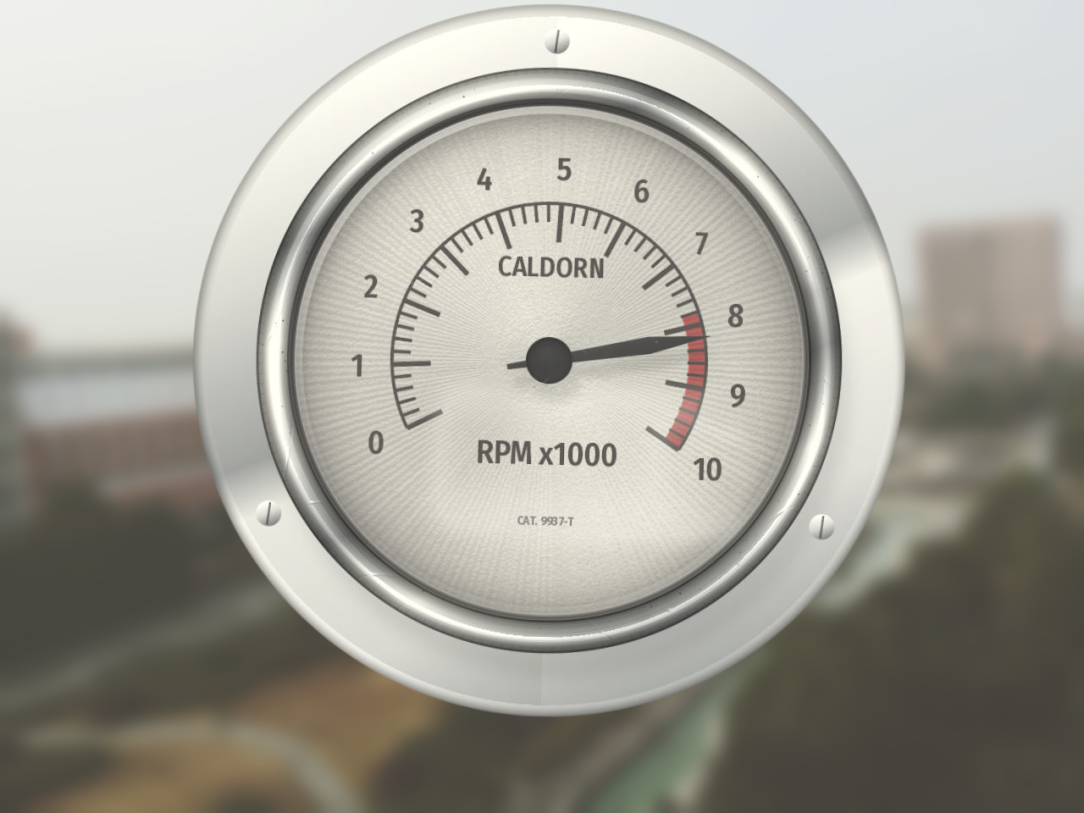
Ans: rpm 8200
